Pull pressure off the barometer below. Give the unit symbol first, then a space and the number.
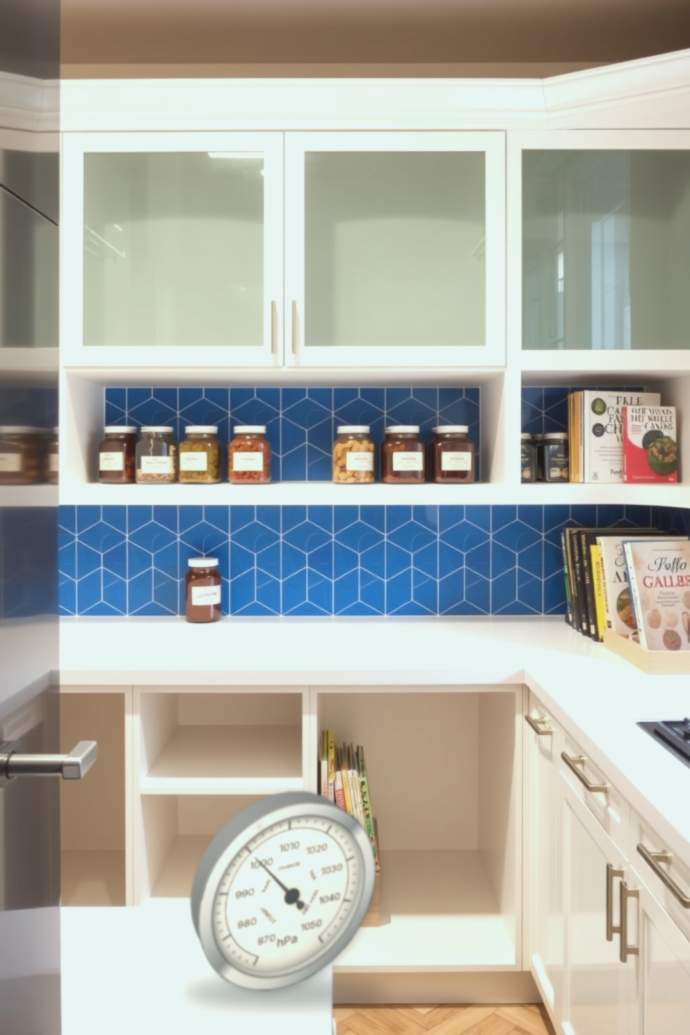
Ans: hPa 1000
